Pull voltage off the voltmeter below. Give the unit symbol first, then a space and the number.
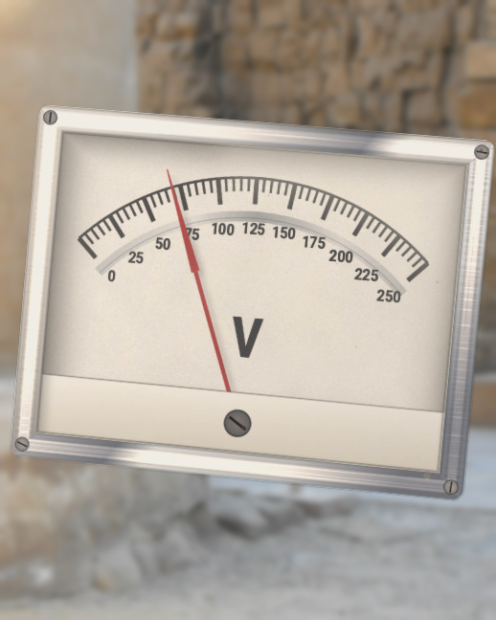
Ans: V 70
